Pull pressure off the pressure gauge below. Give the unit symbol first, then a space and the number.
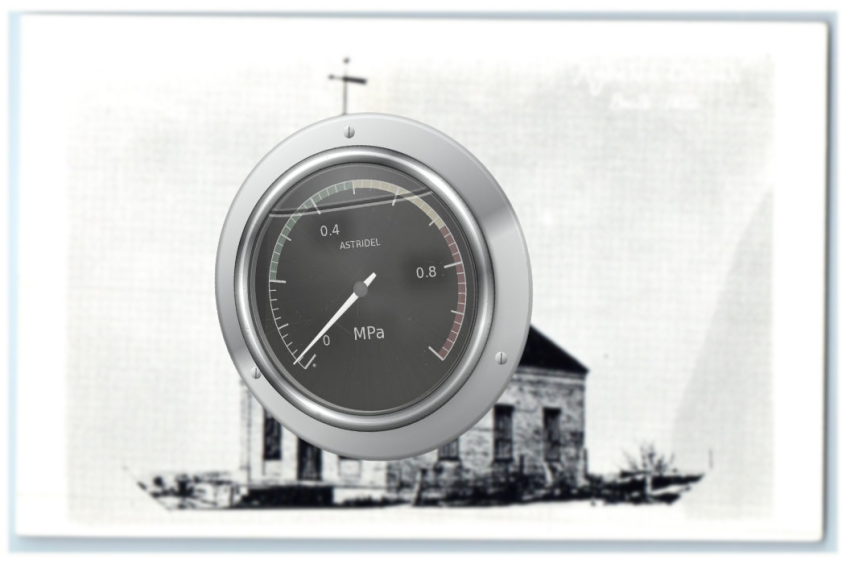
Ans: MPa 0.02
